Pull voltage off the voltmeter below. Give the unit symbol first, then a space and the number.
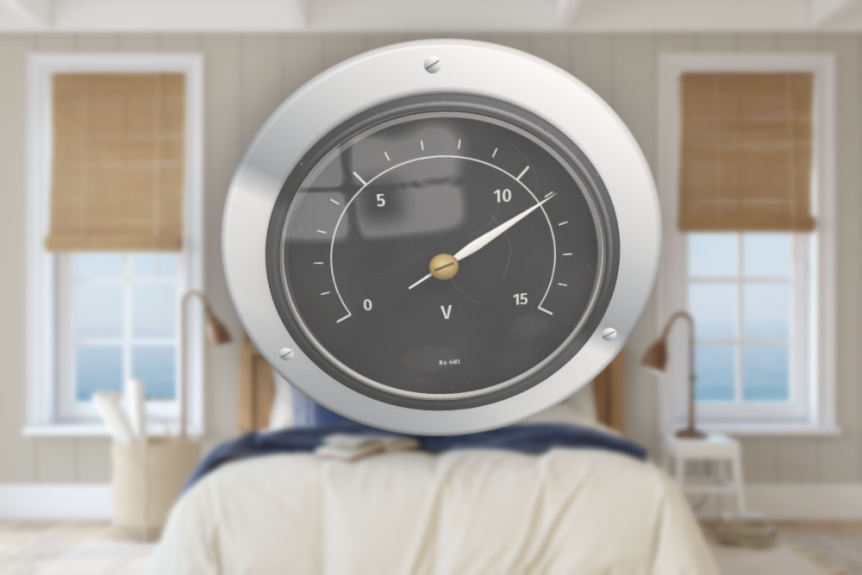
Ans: V 11
